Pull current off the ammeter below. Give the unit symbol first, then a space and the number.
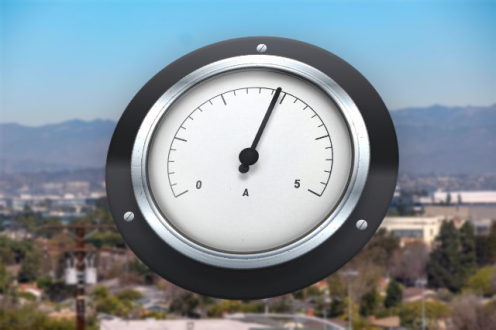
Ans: A 2.9
